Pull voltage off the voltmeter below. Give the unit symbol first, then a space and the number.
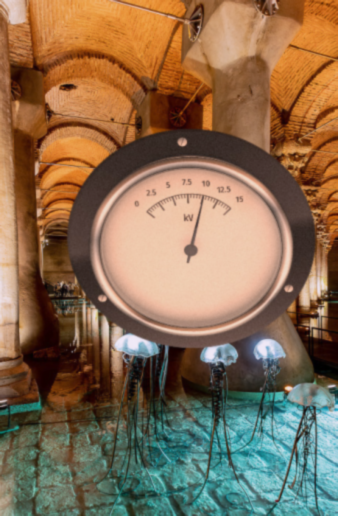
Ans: kV 10
